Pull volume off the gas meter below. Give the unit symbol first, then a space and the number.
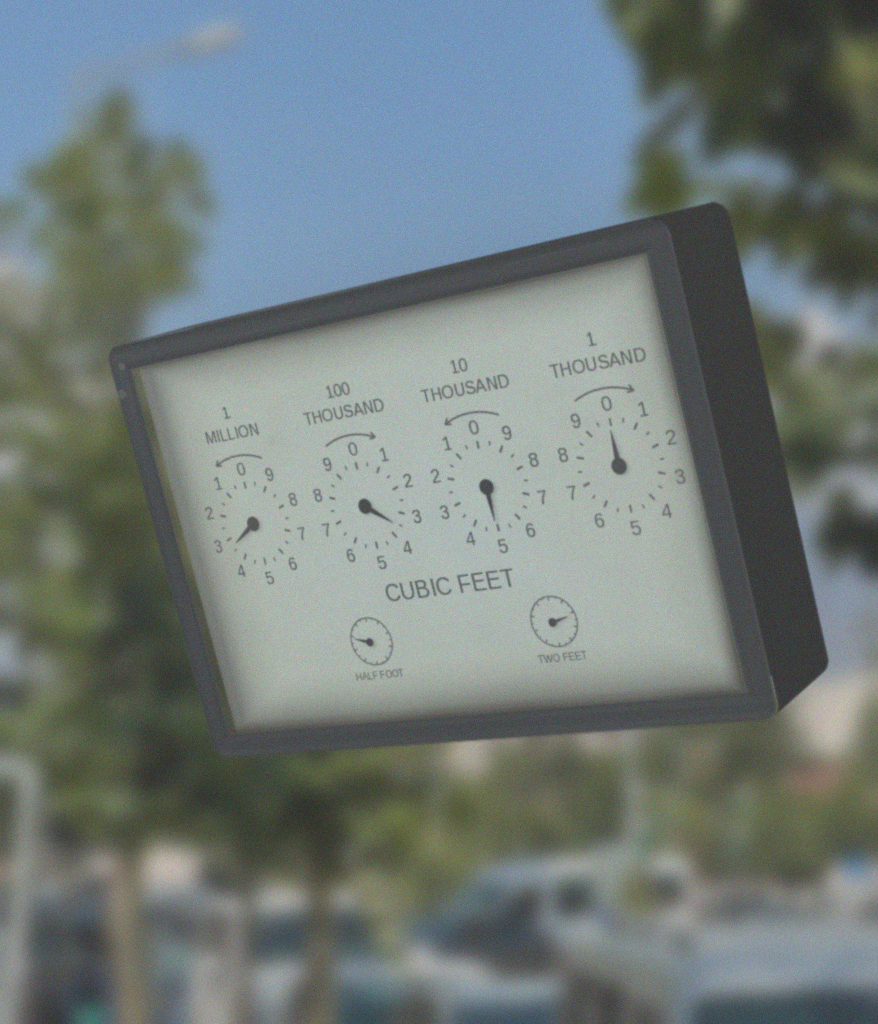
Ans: ft³ 335000
